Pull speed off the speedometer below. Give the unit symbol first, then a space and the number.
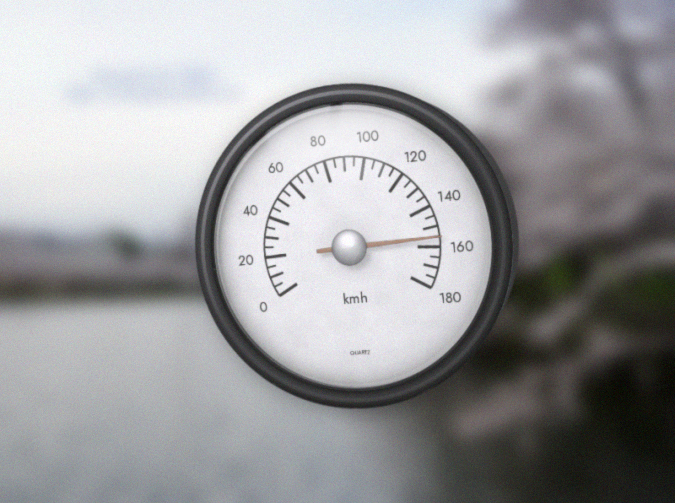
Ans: km/h 155
